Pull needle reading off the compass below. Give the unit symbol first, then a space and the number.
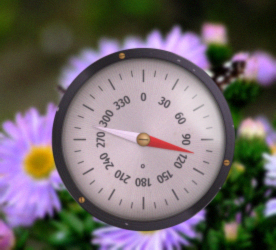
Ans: ° 105
